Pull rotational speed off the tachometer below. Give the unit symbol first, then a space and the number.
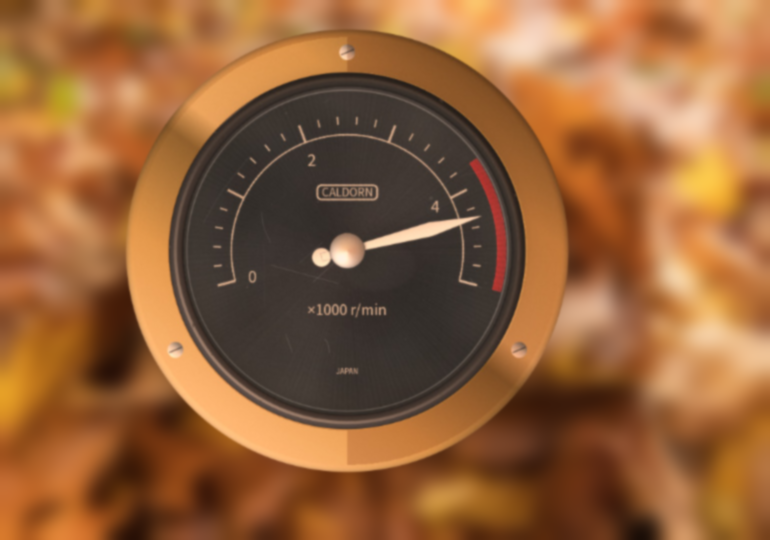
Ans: rpm 4300
